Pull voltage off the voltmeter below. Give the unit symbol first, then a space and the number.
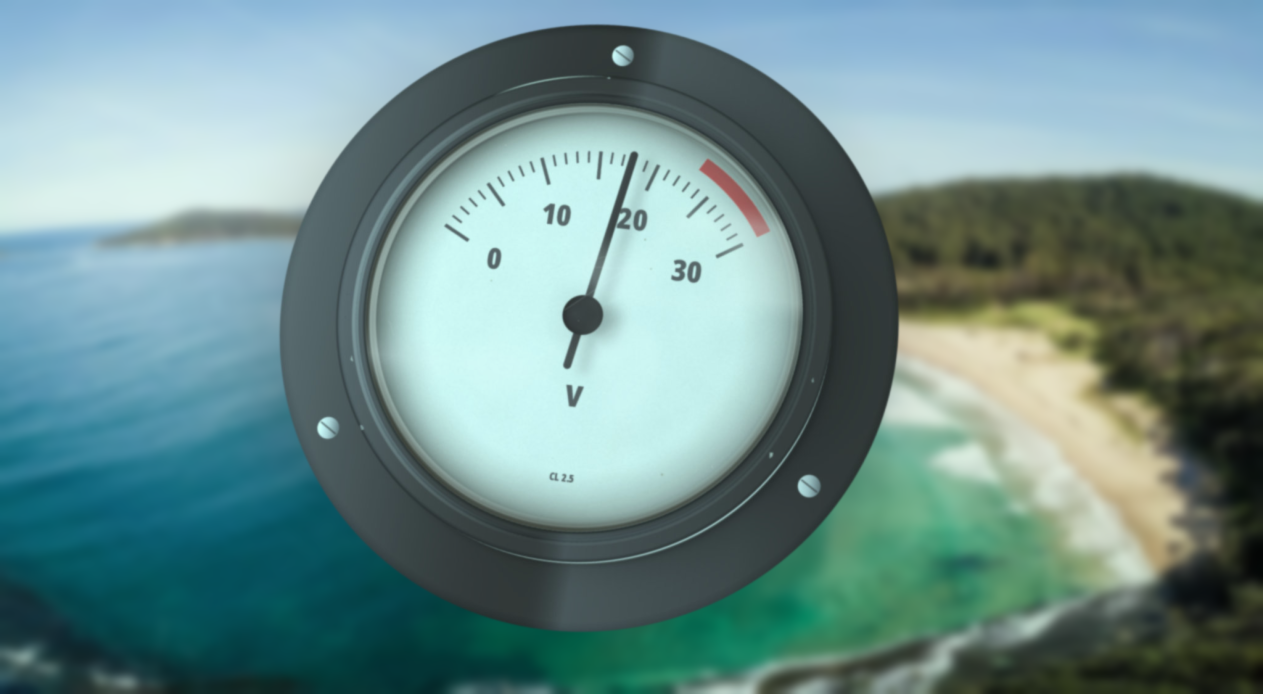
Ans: V 18
